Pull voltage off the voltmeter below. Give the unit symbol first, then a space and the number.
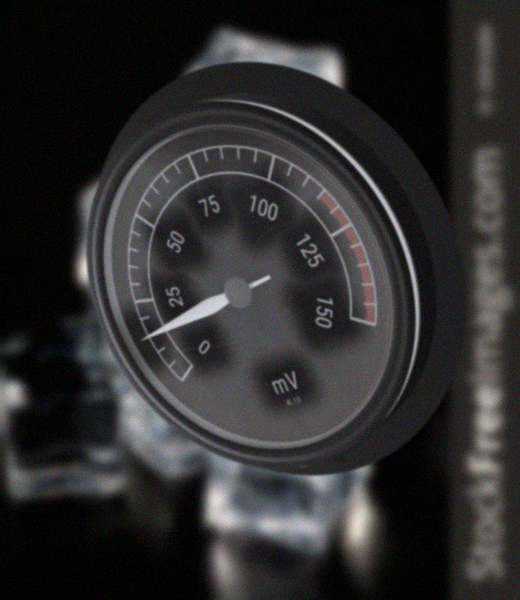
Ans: mV 15
